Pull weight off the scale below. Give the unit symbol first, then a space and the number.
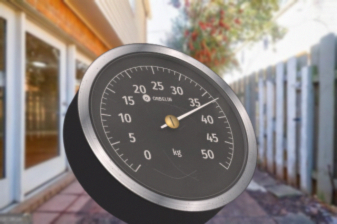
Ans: kg 37
